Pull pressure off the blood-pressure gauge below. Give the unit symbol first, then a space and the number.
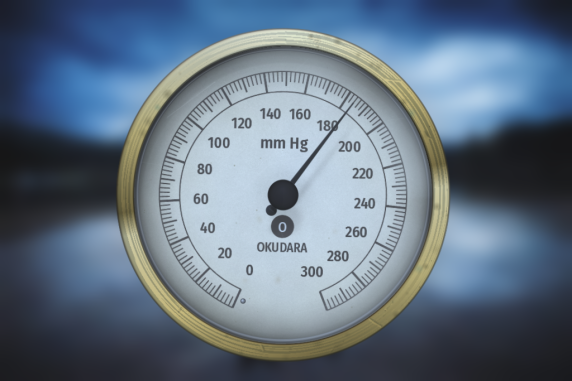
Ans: mmHg 184
